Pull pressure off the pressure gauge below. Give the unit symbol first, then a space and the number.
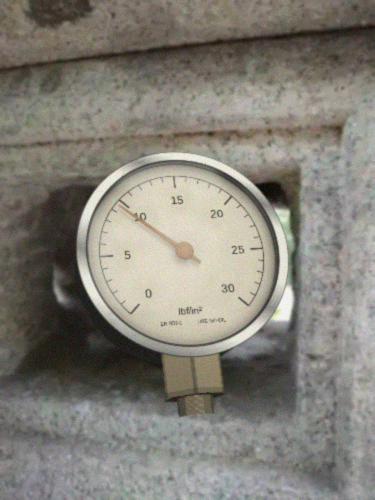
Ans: psi 9.5
